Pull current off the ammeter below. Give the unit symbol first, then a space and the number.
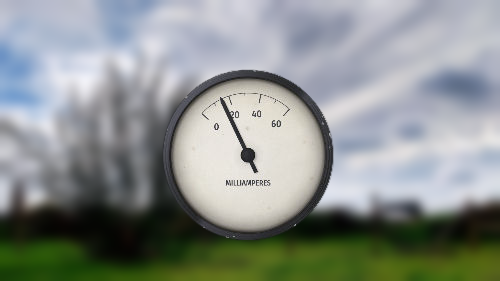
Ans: mA 15
